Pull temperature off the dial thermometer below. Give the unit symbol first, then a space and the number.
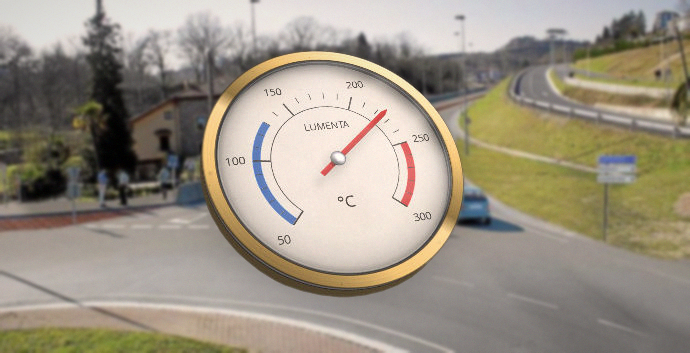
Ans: °C 225
